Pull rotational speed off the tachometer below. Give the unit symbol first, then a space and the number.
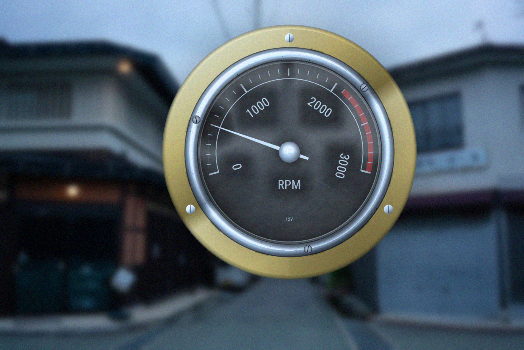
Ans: rpm 500
